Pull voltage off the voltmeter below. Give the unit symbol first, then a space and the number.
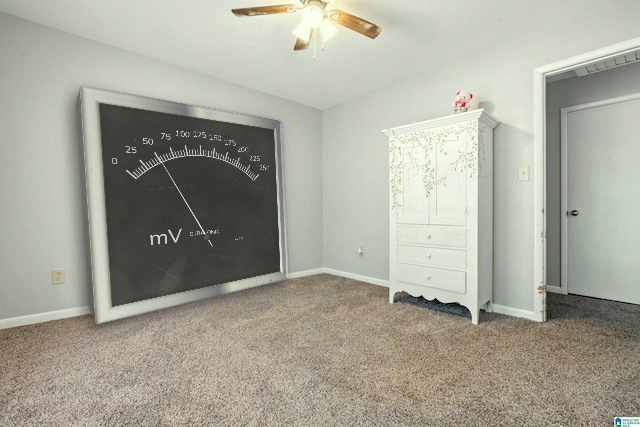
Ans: mV 50
